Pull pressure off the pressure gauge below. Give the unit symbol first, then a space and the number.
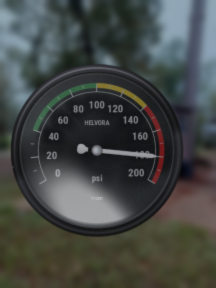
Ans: psi 180
